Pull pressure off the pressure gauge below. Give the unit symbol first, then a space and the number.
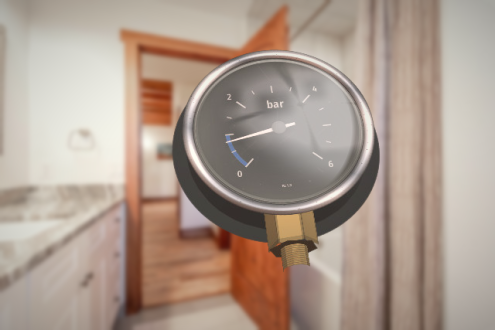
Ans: bar 0.75
